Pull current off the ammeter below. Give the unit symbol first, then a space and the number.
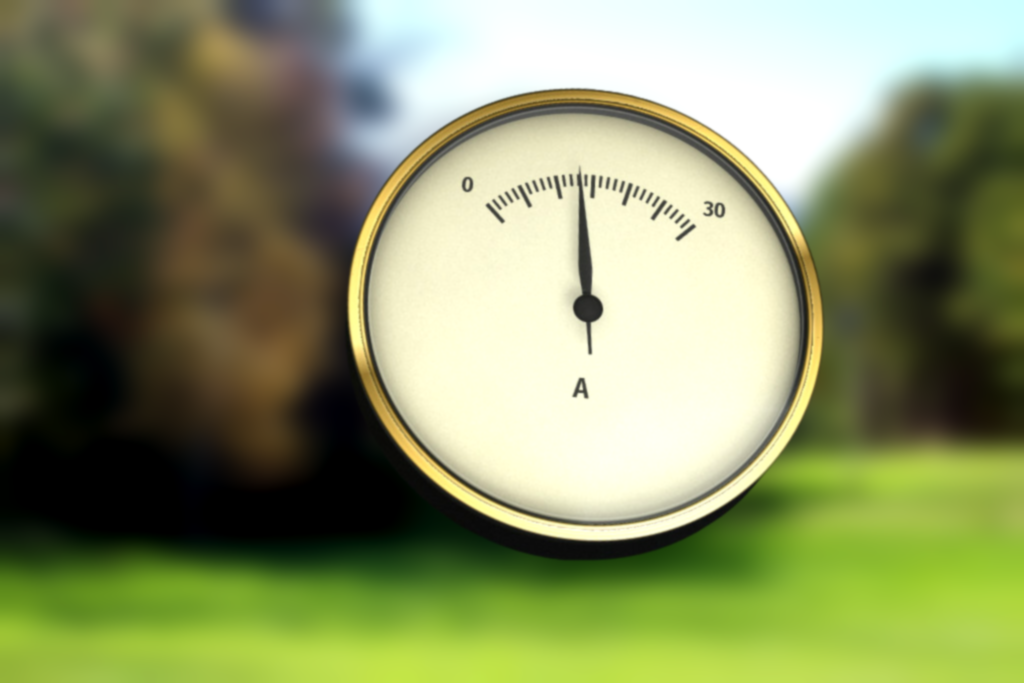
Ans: A 13
